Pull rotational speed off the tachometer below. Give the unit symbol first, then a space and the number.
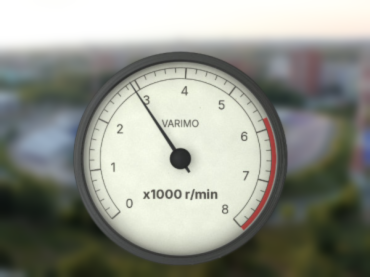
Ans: rpm 2900
